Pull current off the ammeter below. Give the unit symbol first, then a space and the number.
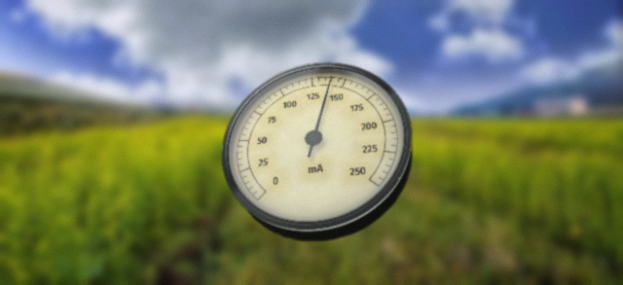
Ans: mA 140
